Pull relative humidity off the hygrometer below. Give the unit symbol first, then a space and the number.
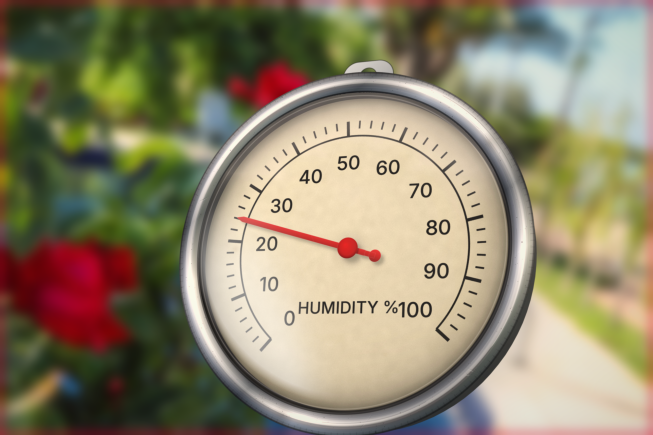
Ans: % 24
